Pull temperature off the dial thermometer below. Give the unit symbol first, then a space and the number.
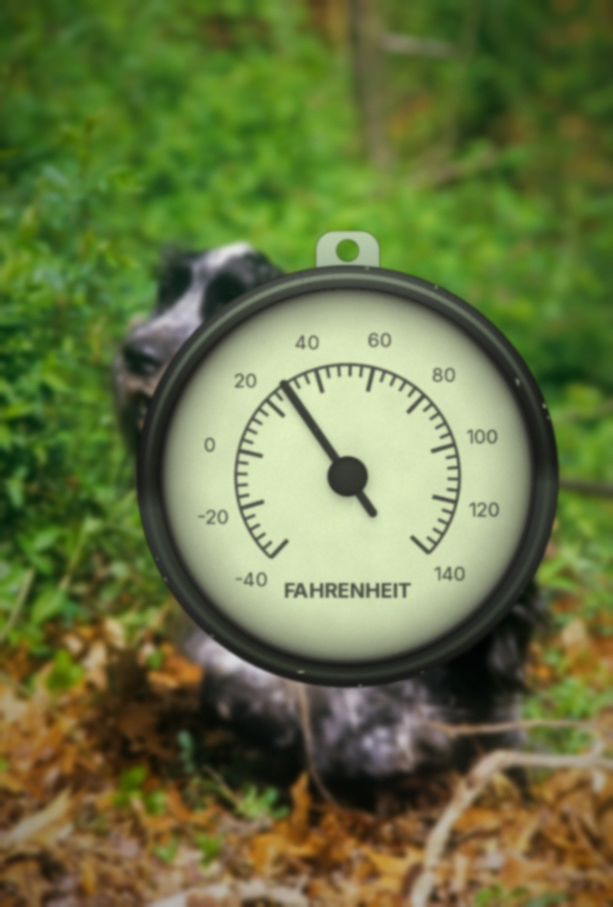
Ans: °F 28
